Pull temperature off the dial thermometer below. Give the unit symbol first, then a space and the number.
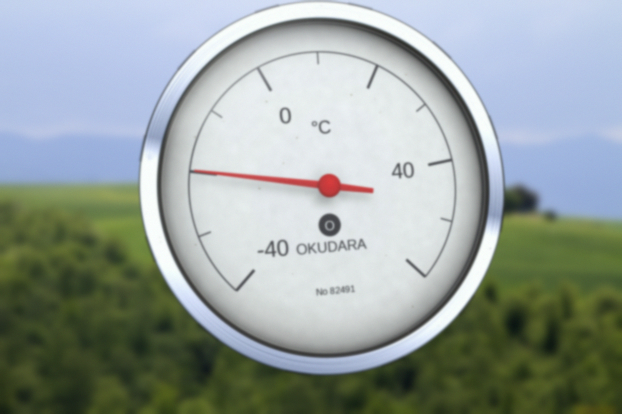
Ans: °C -20
